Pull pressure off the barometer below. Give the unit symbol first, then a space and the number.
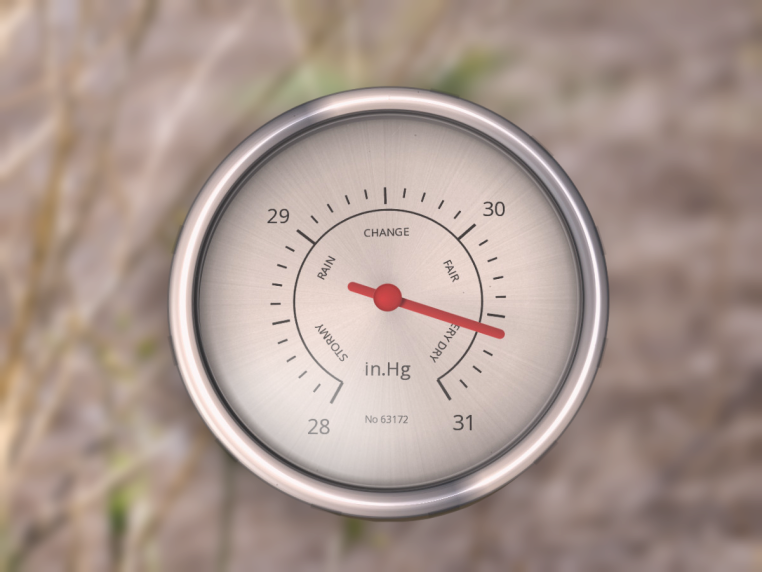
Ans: inHg 30.6
